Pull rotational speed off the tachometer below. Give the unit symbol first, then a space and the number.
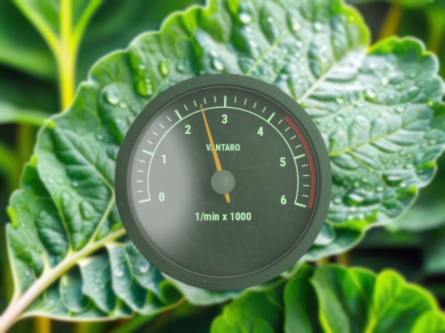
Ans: rpm 2500
